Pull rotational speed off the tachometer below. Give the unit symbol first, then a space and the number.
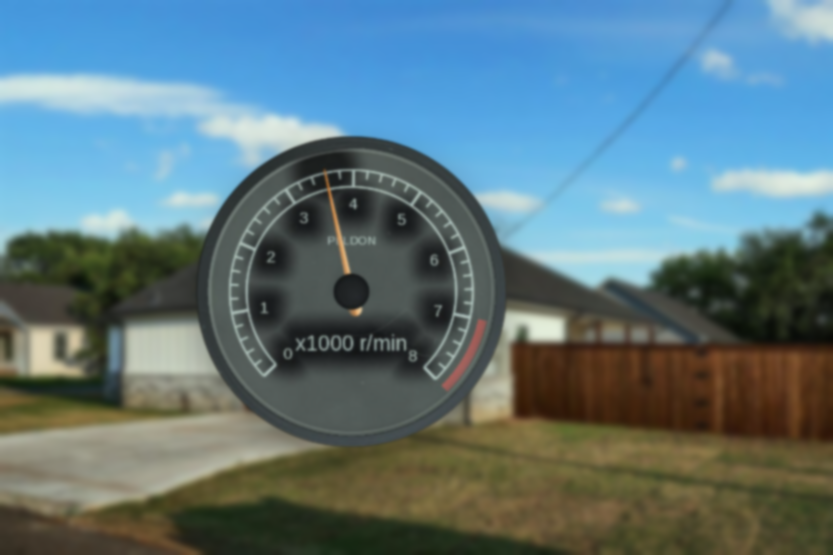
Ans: rpm 3600
